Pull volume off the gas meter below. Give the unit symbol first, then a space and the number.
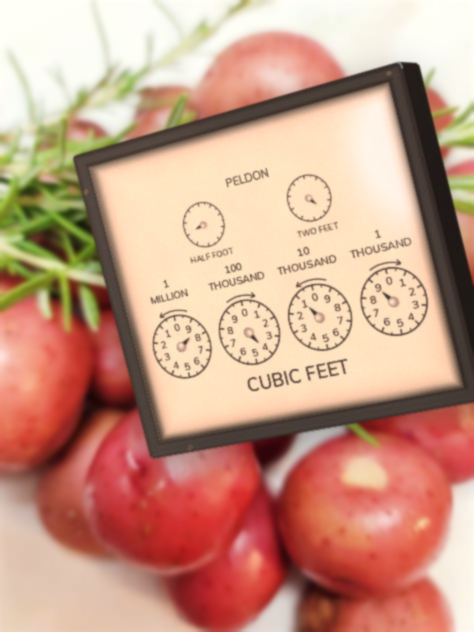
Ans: ft³ 840900
